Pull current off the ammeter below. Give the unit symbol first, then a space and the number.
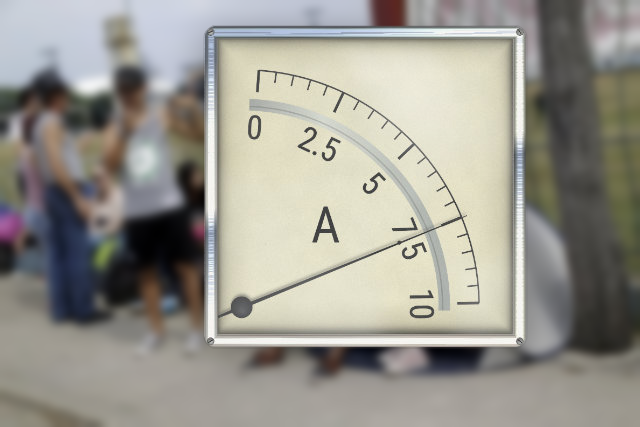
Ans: A 7.5
